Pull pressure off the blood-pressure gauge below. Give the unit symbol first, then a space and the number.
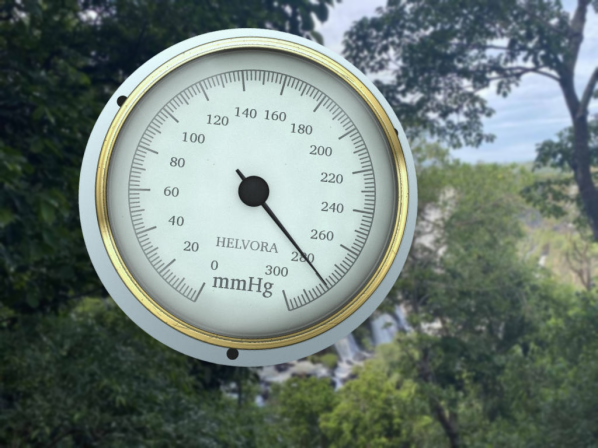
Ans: mmHg 280
